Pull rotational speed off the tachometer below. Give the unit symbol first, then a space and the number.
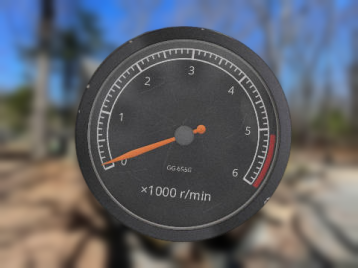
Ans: rpm 100
